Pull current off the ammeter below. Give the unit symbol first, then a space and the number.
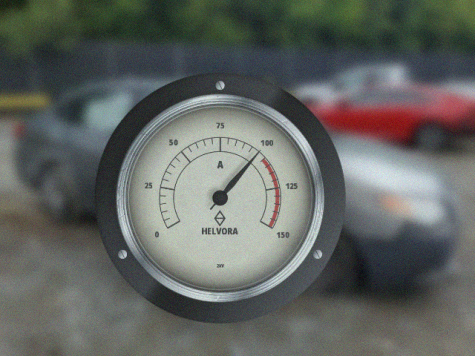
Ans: A 100
